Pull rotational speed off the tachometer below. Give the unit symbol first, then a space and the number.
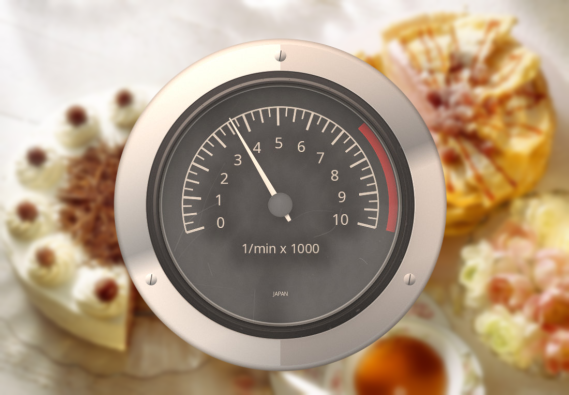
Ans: rpm 3625
